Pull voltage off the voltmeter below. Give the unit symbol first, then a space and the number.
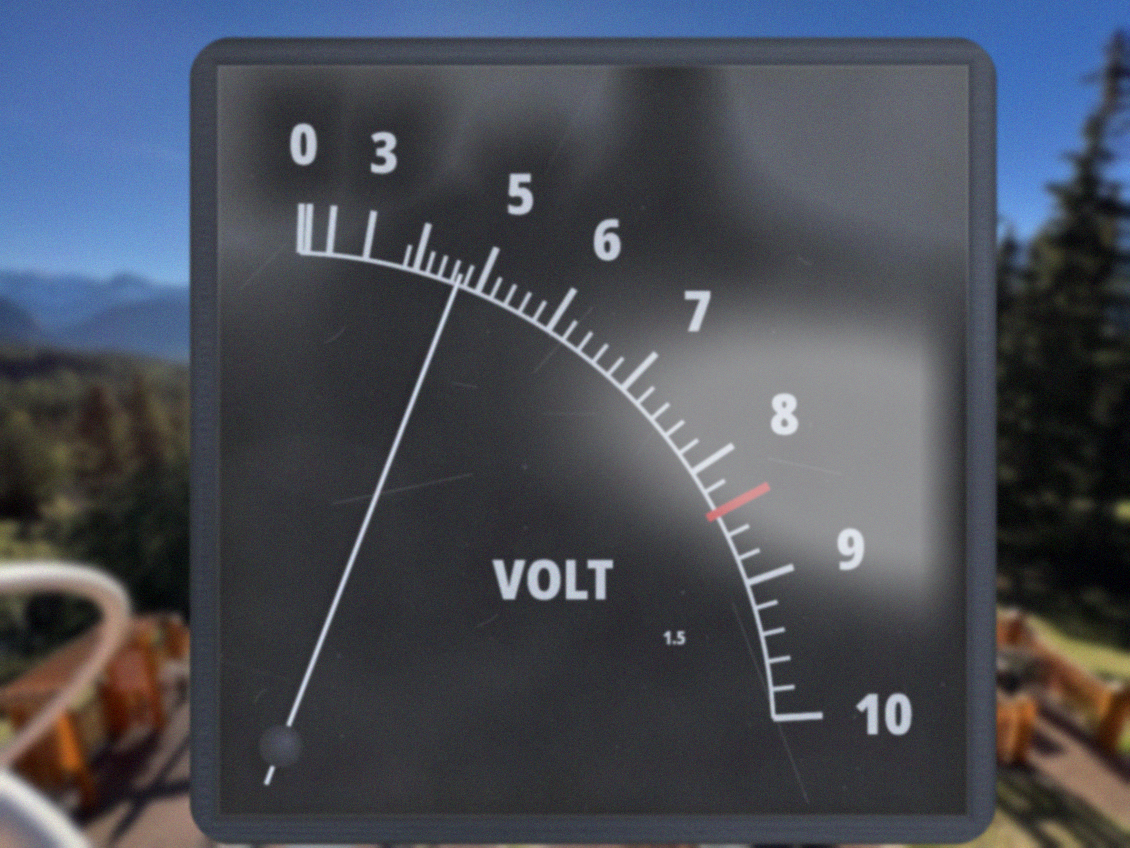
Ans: V 4.7
